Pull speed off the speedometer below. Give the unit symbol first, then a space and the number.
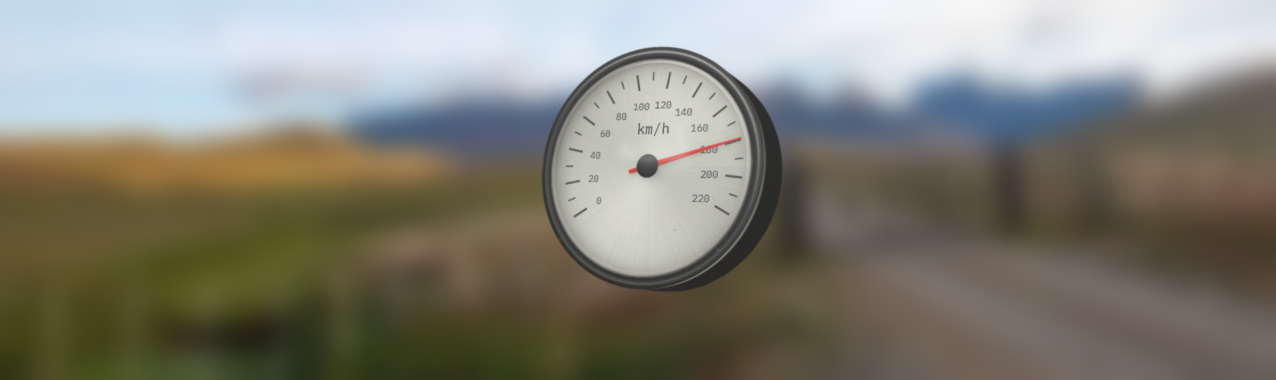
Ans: km/h 180
